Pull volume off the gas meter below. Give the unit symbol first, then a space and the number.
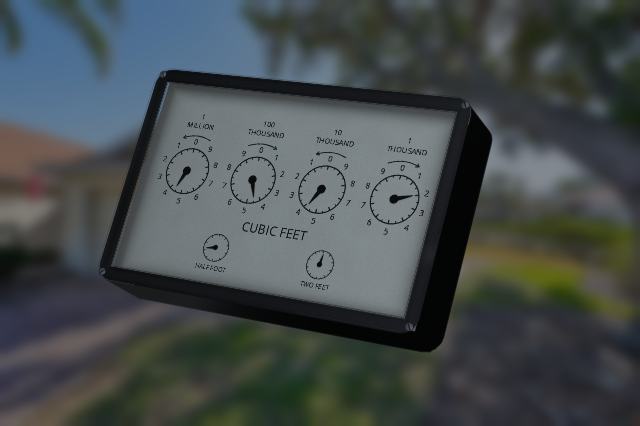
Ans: ft³ 444200
